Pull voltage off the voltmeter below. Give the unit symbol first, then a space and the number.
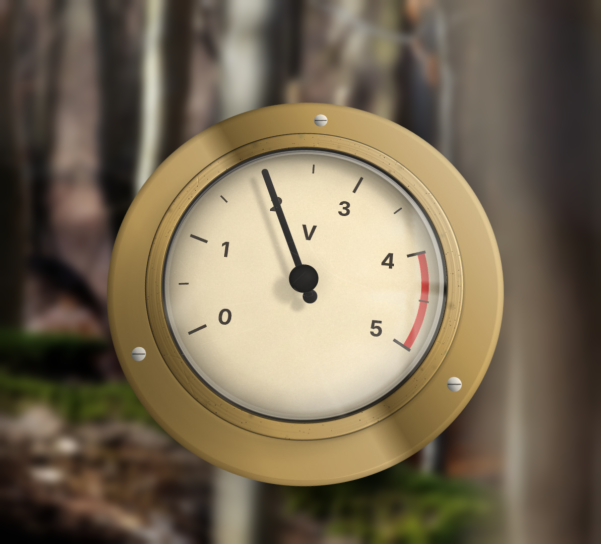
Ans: V 2
